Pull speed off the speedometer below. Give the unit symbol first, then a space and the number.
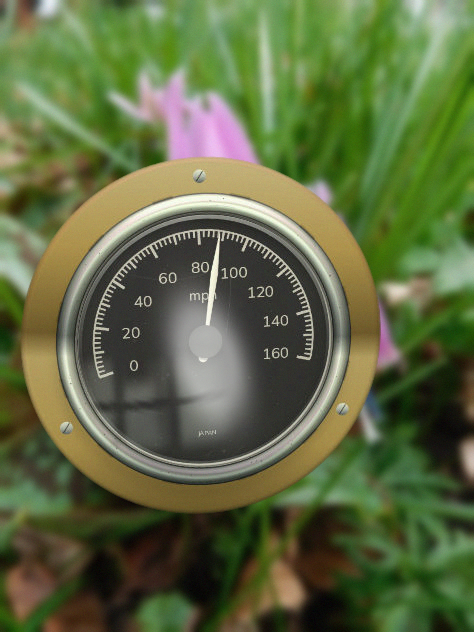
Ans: mph 88
